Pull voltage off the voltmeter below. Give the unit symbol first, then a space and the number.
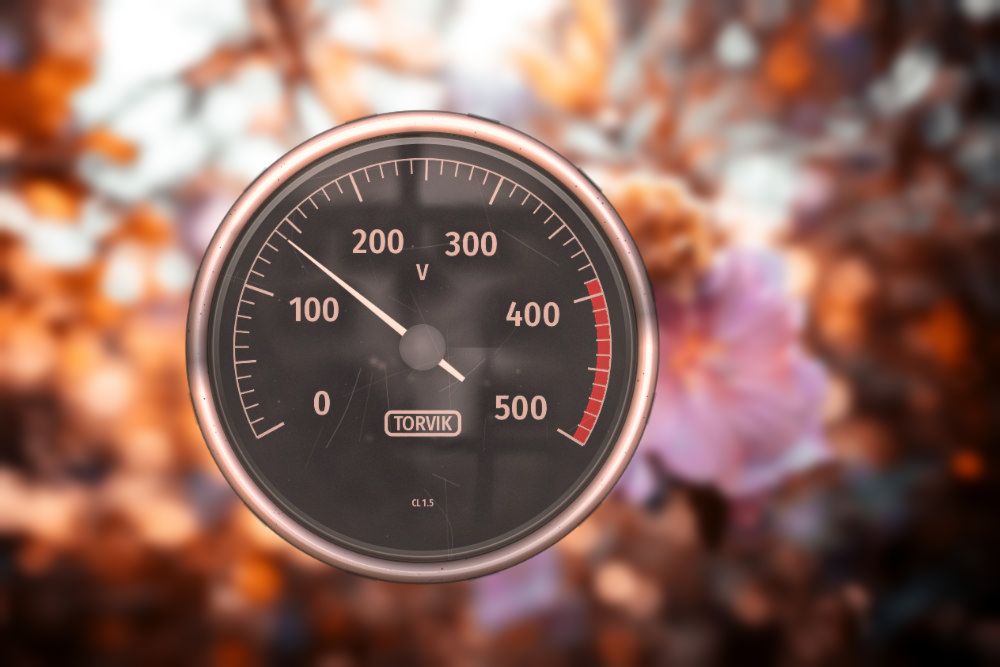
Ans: V 140
